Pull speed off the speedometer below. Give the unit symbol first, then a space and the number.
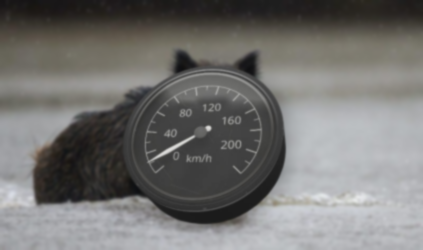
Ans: km/h 10
